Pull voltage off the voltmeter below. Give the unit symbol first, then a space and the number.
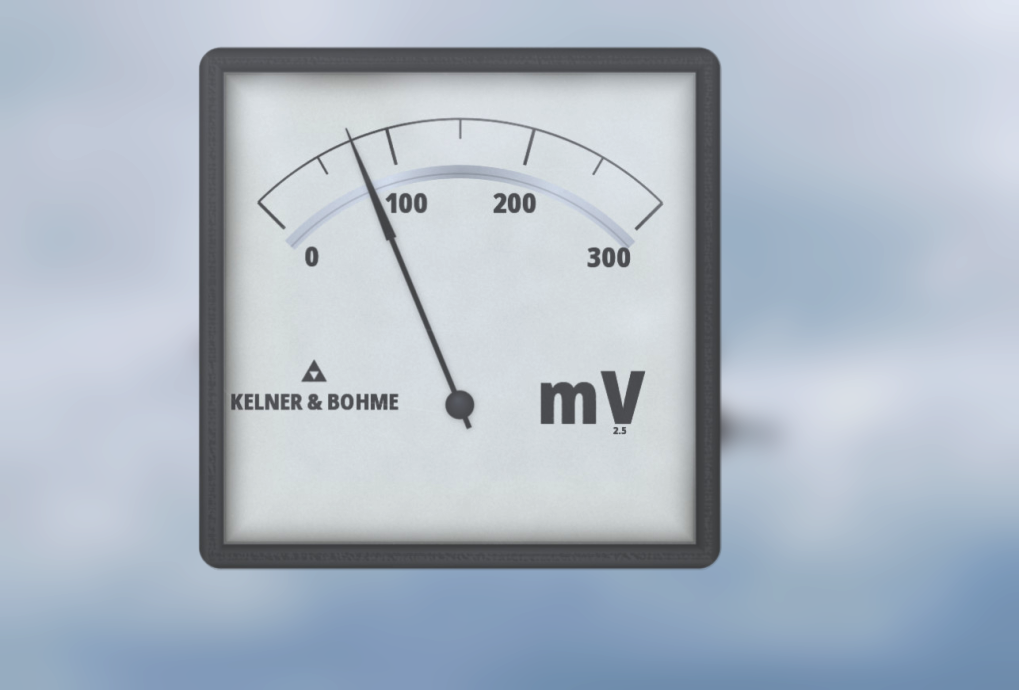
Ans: mV 75
